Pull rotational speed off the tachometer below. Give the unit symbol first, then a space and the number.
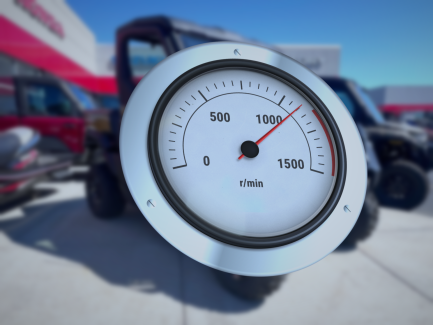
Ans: rpm 1100
